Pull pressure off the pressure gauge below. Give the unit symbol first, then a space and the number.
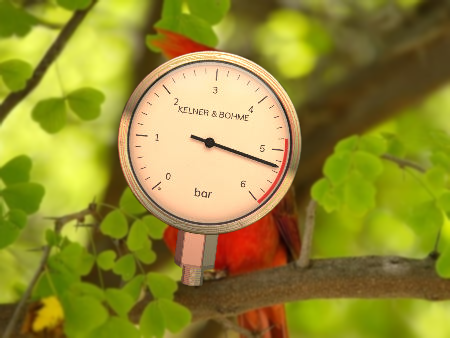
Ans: bar 5.3
